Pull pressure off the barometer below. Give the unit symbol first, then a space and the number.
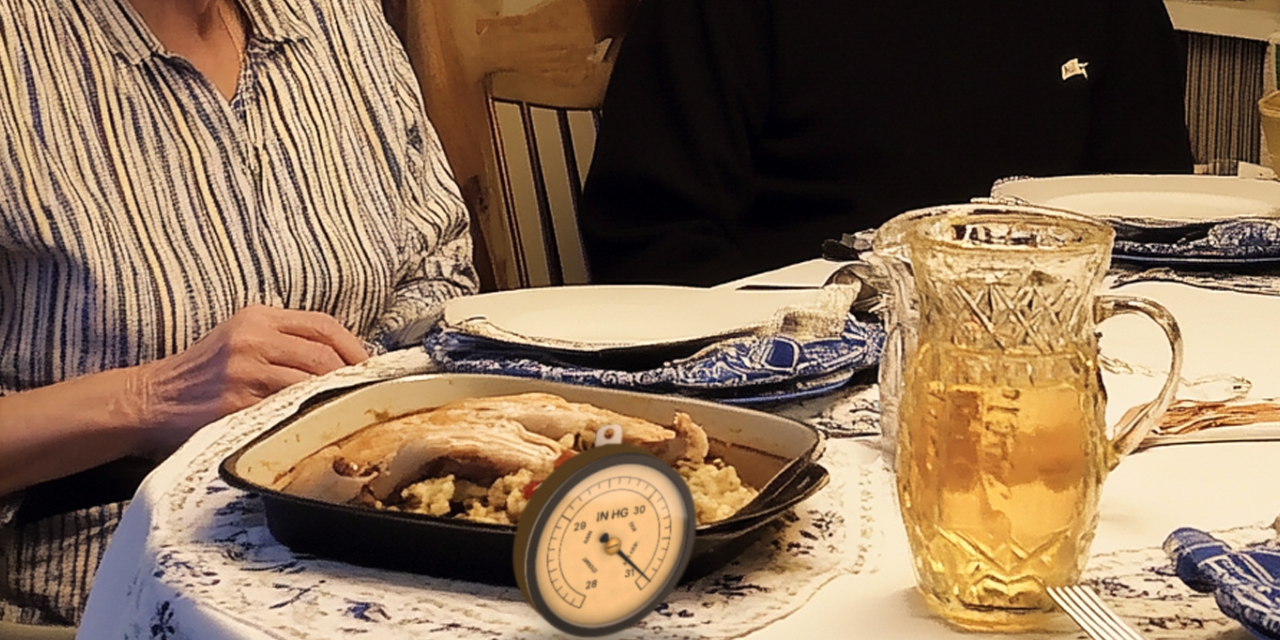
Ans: inHg 30.9
